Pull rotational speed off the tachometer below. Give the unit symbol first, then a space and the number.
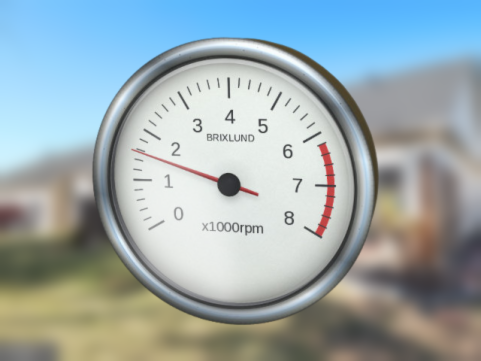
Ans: rpm 1600
